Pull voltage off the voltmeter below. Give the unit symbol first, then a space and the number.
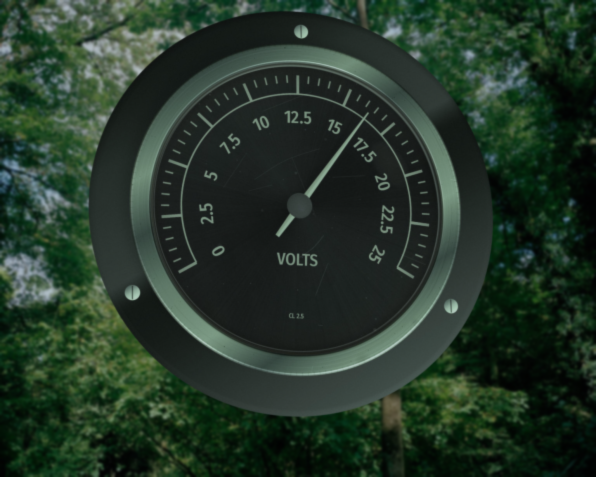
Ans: V 16.25
